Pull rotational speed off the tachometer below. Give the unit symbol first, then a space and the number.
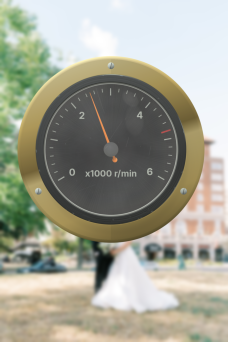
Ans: rpm 2500
